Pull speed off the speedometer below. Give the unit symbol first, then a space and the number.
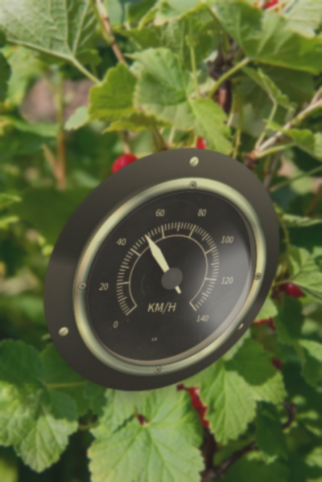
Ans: km/h 50
